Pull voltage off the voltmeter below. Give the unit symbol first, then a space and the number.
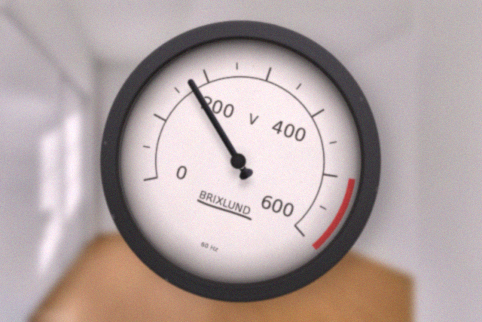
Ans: V 175
